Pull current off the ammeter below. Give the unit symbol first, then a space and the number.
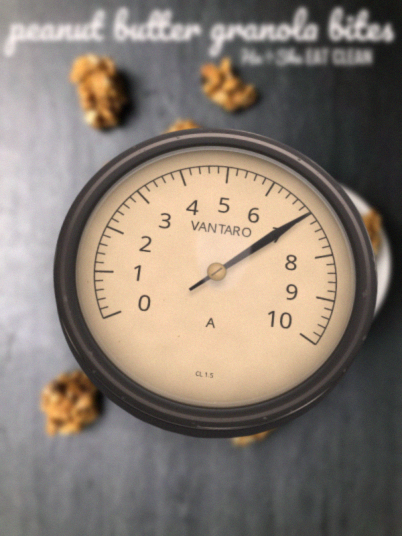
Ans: A 7
